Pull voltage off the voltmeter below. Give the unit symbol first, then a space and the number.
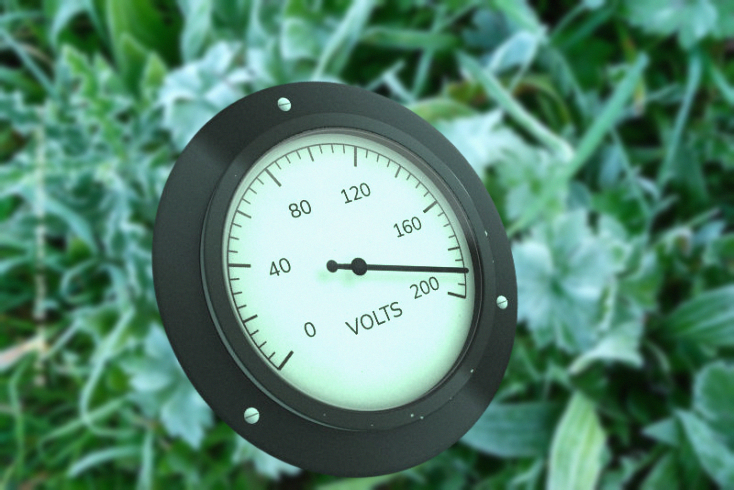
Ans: V 190
